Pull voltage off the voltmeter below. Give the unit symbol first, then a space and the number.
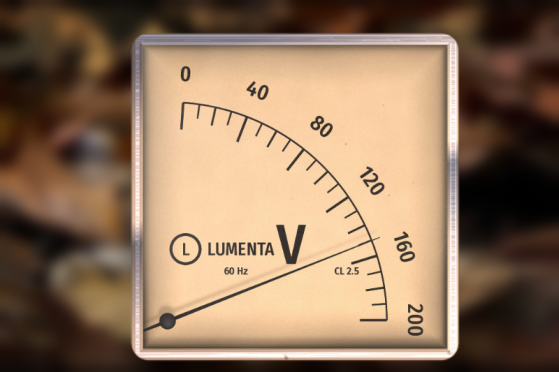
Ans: V 150
